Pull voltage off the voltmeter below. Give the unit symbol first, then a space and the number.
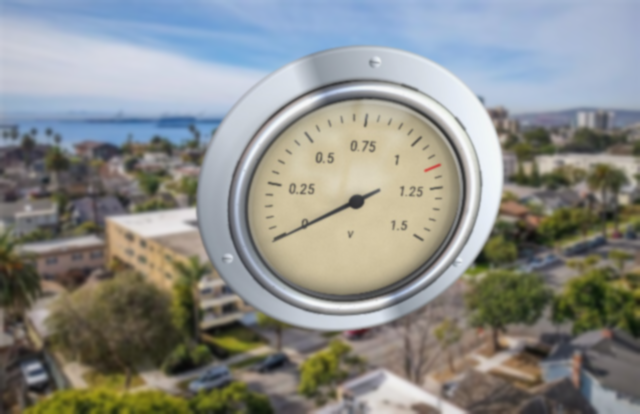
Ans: V 0
